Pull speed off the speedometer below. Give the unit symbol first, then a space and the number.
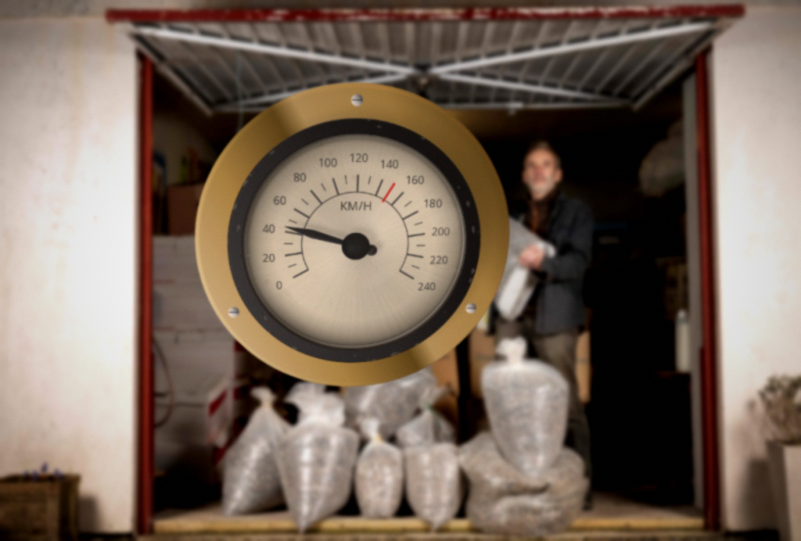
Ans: km/h 45
